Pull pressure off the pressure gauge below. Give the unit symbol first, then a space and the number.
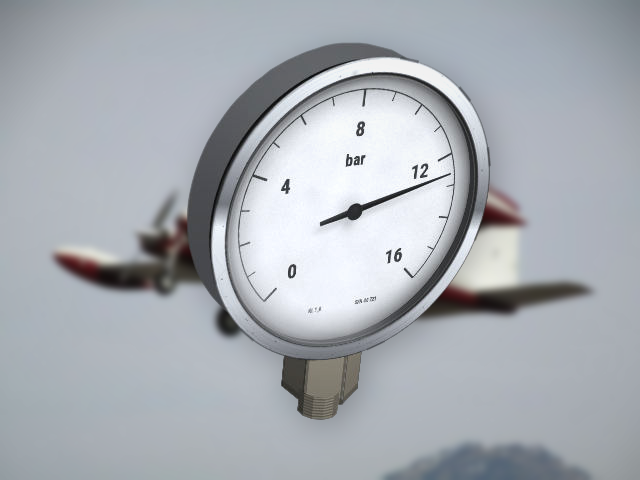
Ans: bar 12.5
